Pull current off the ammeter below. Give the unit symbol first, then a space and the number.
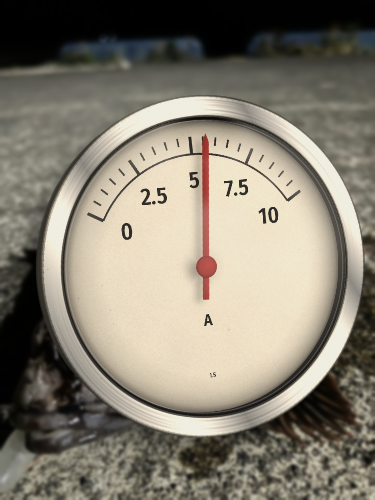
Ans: A 5.5
